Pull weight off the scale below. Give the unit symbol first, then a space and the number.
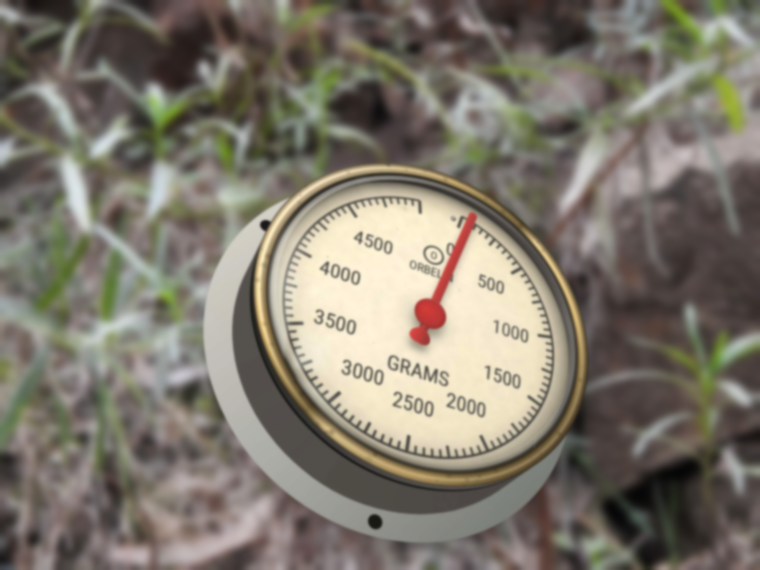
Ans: g 50
